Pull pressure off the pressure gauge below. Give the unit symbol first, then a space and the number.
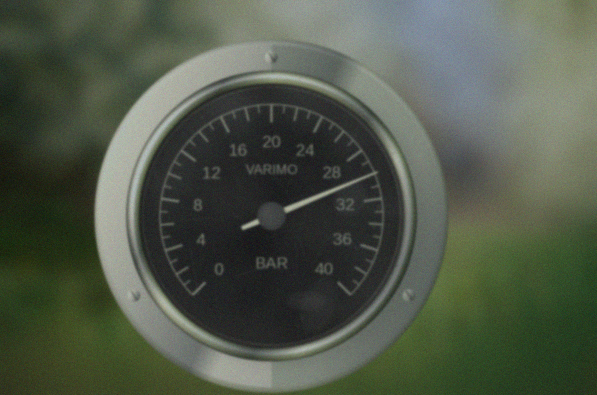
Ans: bar 30
